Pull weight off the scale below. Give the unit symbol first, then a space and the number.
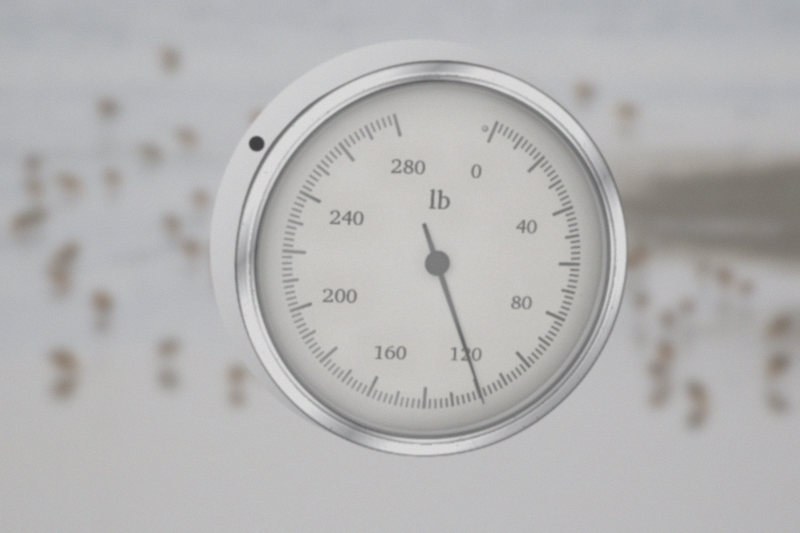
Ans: lb 120
